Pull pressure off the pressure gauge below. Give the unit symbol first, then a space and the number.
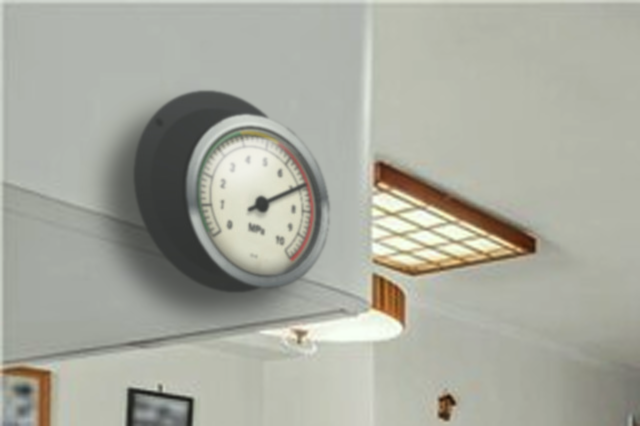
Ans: MPa 7
